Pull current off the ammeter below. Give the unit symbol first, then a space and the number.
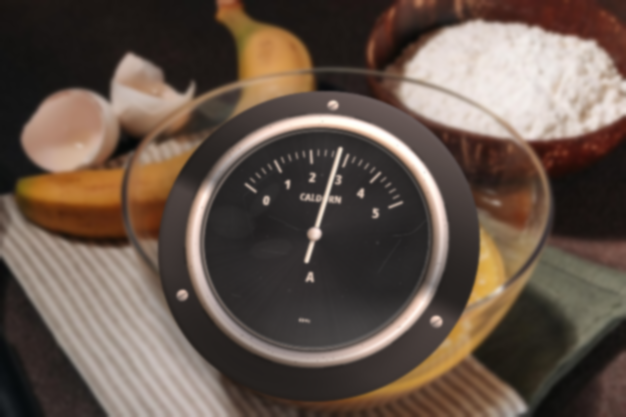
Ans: A 2.8
